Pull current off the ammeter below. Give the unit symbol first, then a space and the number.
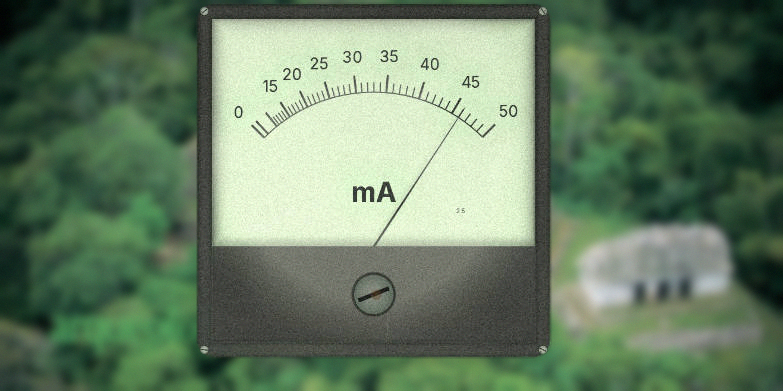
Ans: mA 46
